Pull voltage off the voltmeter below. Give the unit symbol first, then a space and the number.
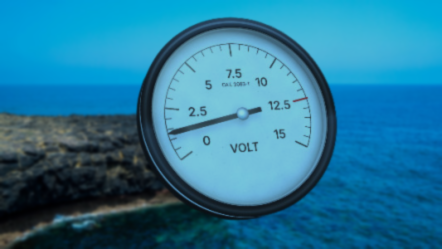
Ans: V 1.25
